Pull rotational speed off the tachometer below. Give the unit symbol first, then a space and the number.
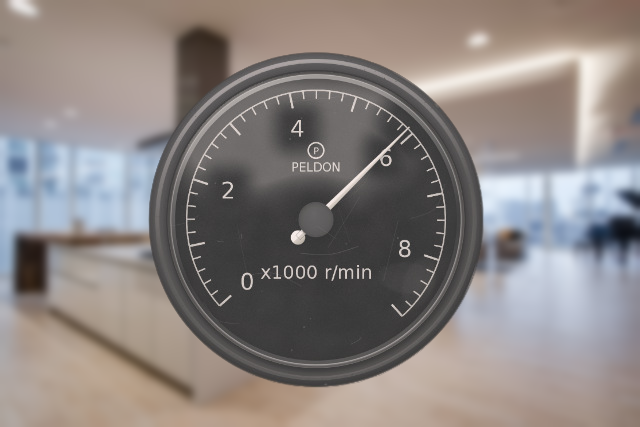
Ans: rpm 5900
